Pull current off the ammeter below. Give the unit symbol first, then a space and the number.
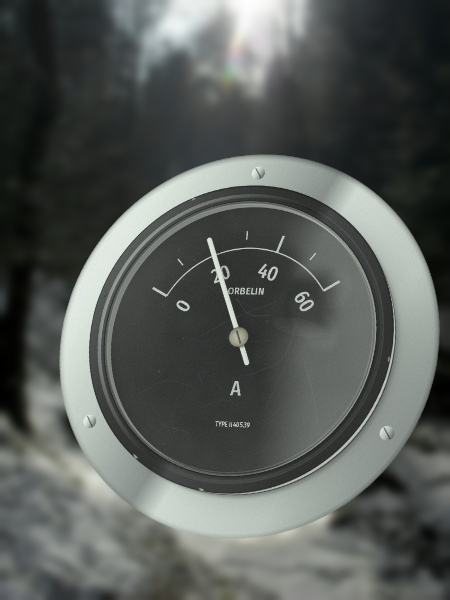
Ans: A 20
